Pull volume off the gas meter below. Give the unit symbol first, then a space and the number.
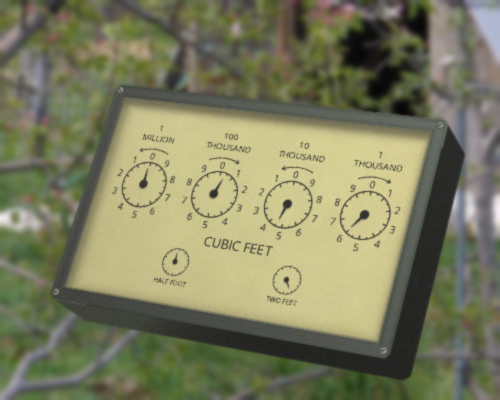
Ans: ft³ 4600
